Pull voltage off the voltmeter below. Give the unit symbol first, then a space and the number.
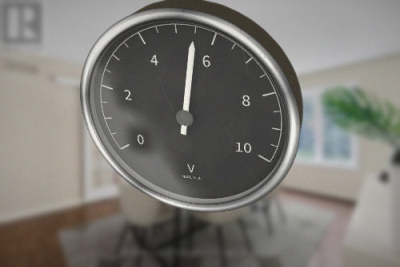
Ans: V 5.5
